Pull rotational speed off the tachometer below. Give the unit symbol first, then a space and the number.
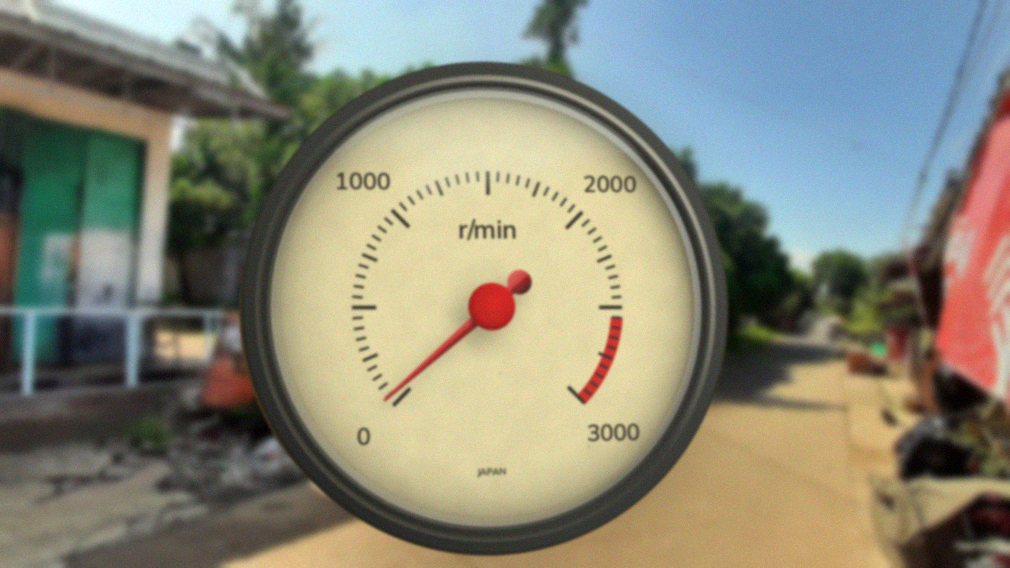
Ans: rpm 50
